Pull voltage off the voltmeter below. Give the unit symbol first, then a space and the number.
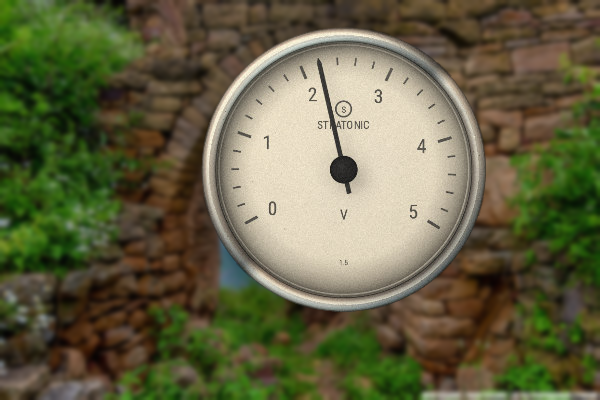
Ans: V 2.2
